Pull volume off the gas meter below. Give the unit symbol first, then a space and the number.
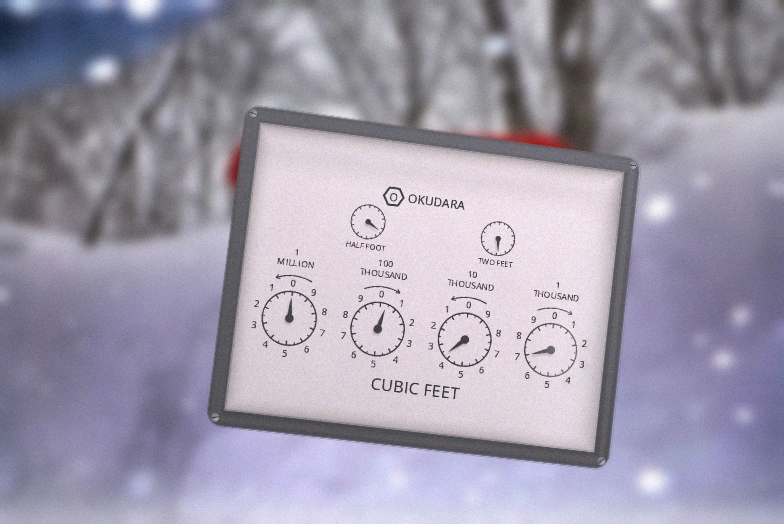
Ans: ft³ 3700
